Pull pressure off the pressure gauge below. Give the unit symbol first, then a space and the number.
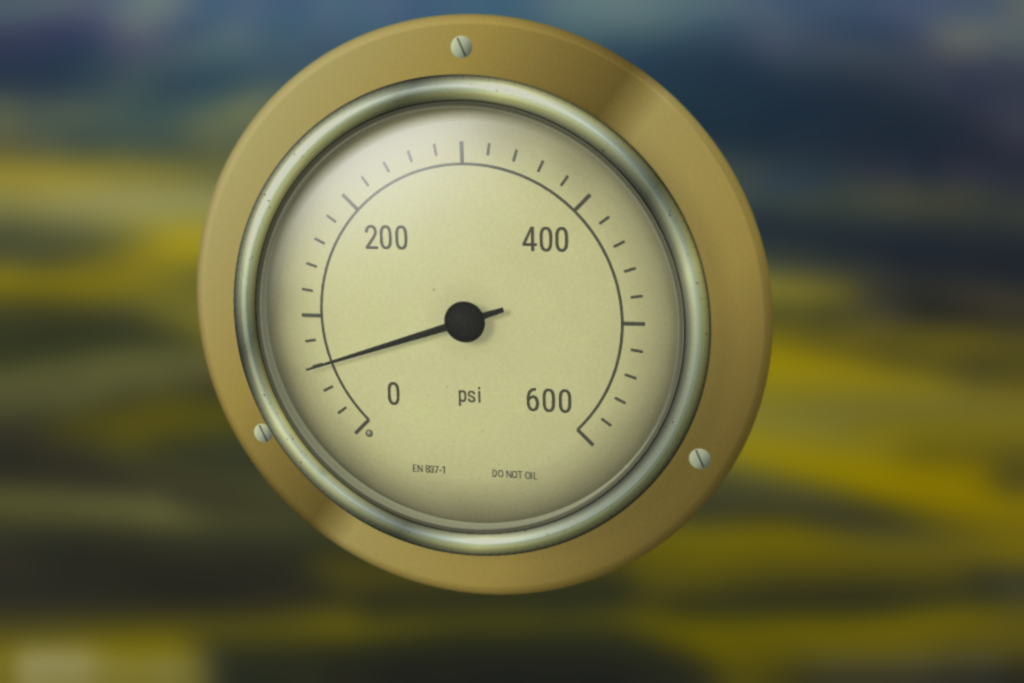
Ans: psi 60
